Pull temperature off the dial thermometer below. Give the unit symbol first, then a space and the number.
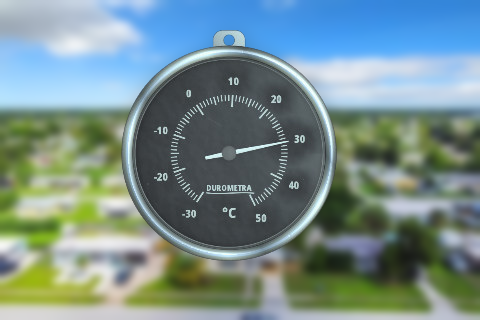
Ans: °C 30
